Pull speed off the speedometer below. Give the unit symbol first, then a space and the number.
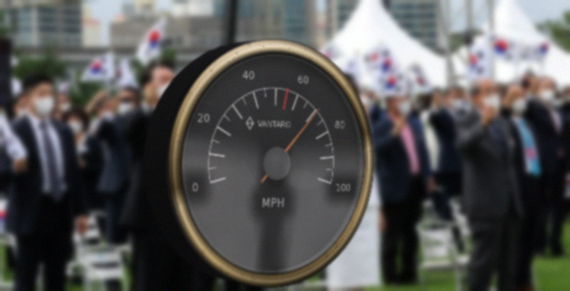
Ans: mph 70
